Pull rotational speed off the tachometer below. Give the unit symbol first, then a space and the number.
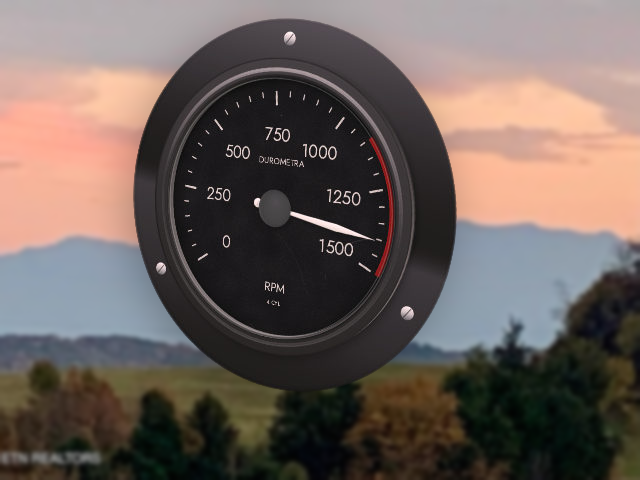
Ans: rpm 1400
